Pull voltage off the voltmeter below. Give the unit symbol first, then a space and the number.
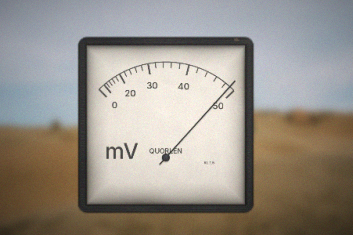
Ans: mV 49
